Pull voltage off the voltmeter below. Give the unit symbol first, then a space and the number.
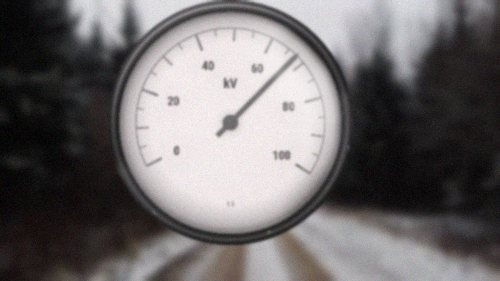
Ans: kV 67.5
